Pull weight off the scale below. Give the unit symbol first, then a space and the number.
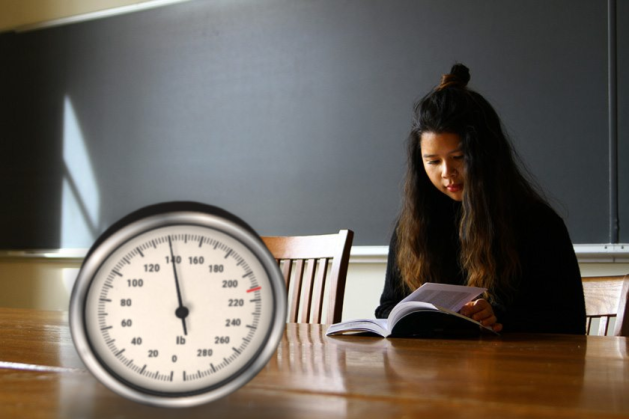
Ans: lb 140
